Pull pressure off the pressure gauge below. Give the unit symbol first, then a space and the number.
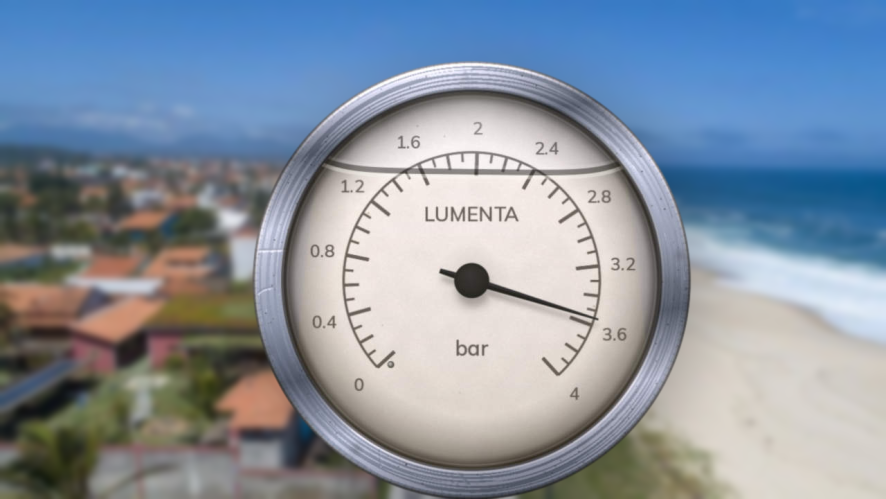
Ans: bar 3.55
